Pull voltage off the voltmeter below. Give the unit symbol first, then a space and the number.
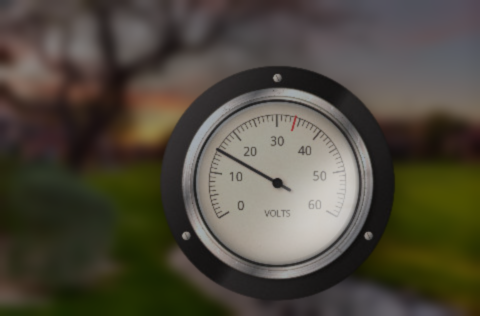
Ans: V 15
